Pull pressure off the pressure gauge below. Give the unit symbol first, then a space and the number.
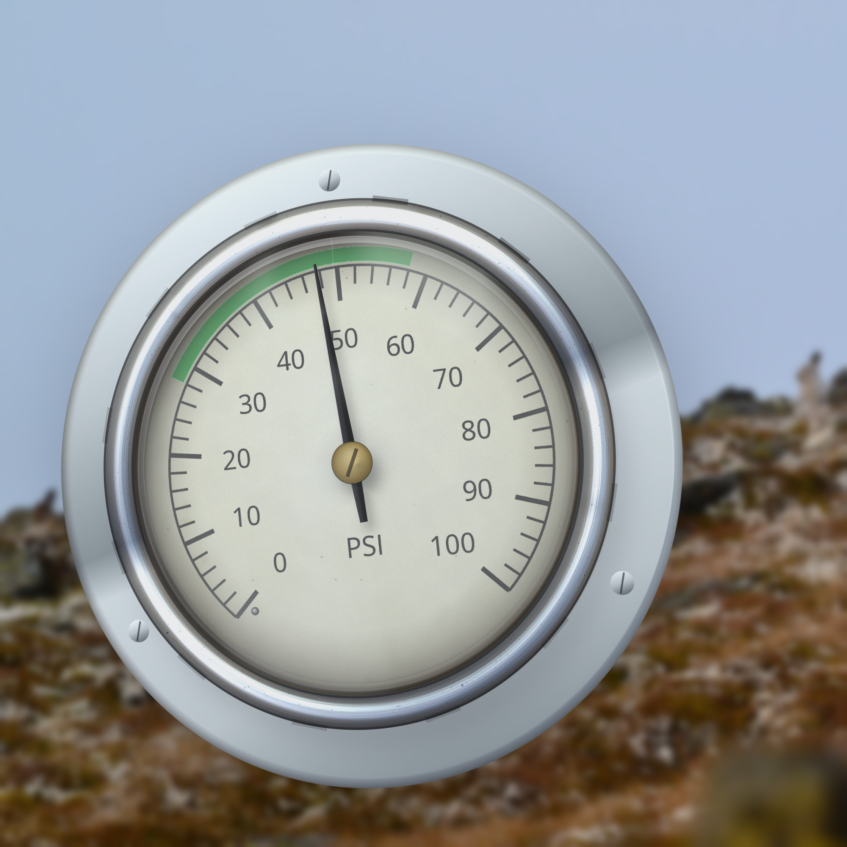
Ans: psi 48
